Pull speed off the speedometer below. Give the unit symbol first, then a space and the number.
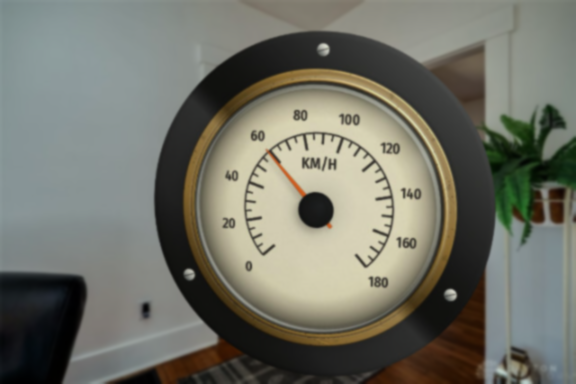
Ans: km/h 60
